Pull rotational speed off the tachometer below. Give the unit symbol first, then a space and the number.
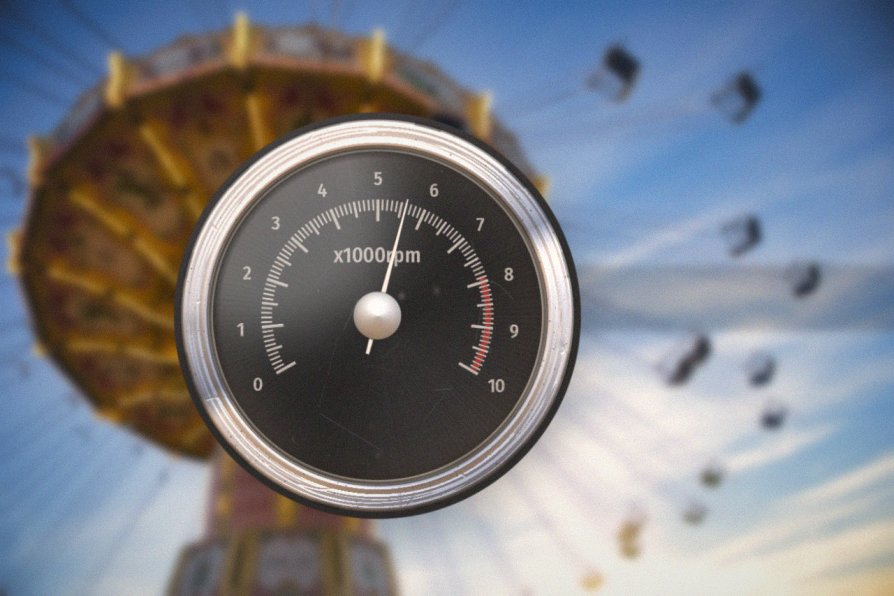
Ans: rpm 5600
